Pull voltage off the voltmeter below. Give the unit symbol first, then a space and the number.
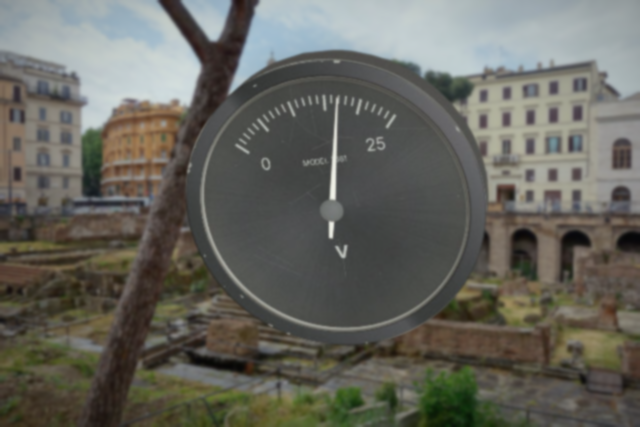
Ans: V 17
